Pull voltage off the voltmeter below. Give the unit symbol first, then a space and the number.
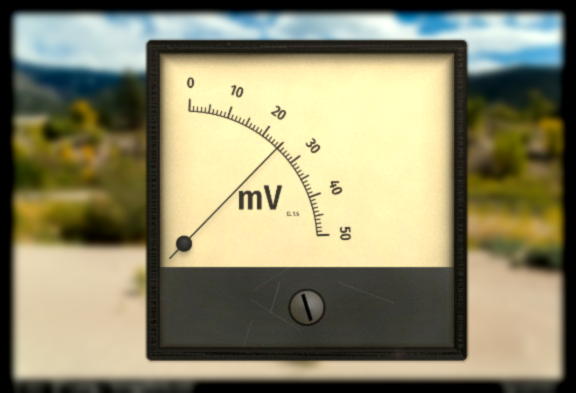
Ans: mV 25
